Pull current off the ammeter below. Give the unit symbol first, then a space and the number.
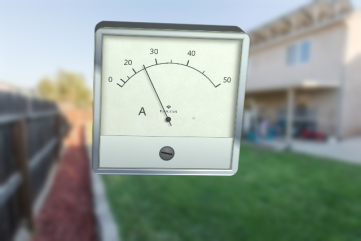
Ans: A 25
